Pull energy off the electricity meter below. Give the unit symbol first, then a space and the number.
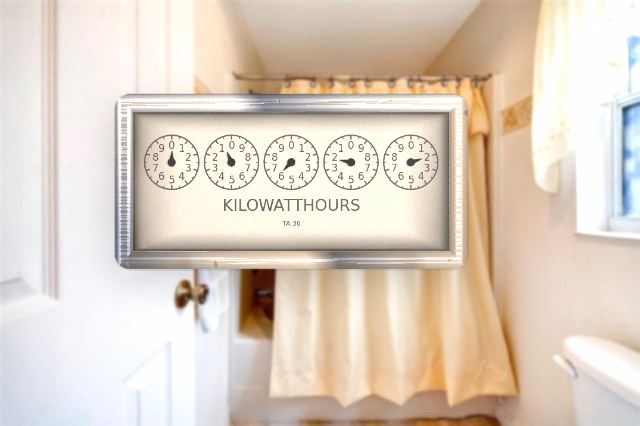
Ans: kWh 622
